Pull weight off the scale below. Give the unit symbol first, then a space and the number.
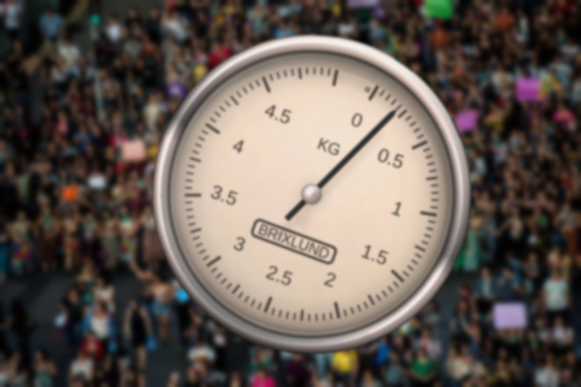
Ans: kg 0.2
